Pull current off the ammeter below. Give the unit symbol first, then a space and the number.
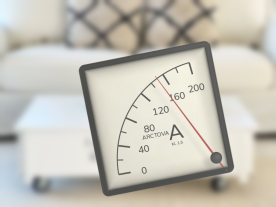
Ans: A 150
